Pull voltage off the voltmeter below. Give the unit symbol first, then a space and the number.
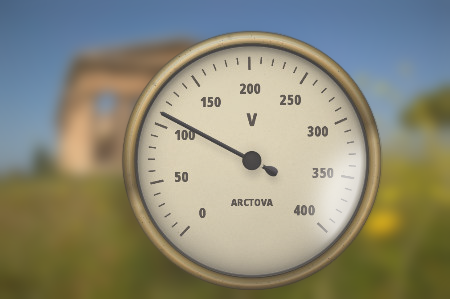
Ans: V 110
